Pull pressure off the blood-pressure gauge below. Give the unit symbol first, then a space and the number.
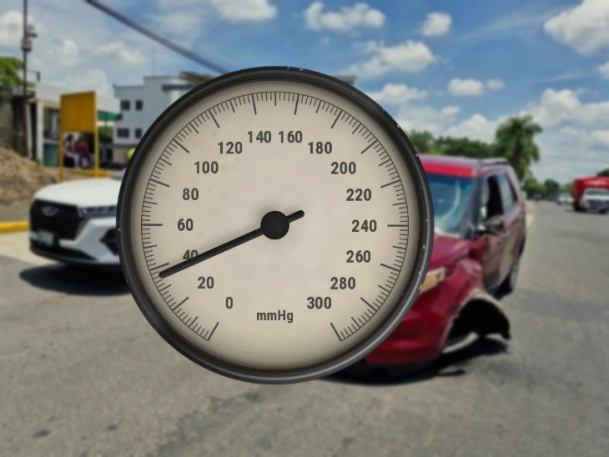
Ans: mmHg 36
